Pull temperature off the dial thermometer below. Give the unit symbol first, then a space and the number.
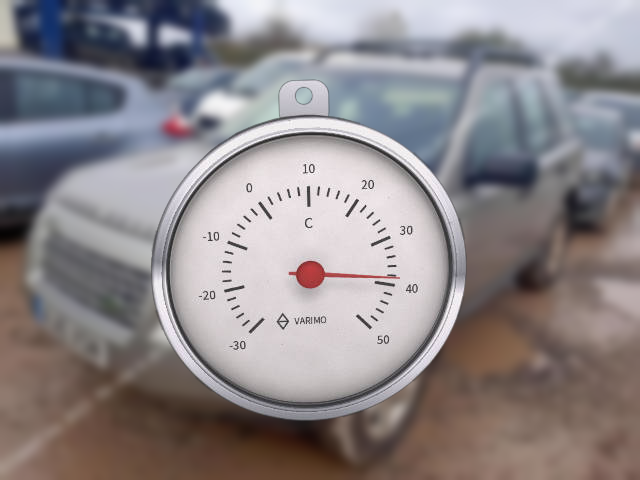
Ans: °C 38
